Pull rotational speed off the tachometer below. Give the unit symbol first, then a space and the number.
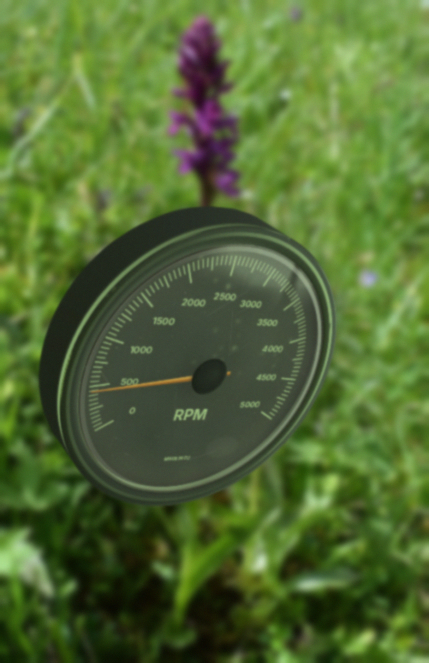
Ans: rpm 500
